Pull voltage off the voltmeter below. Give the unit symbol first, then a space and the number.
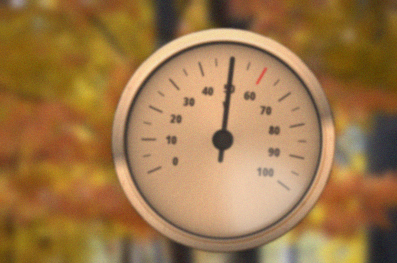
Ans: V 50
